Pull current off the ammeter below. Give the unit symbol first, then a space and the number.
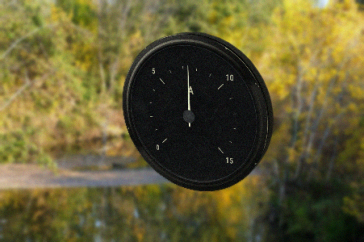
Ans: A 7.5
